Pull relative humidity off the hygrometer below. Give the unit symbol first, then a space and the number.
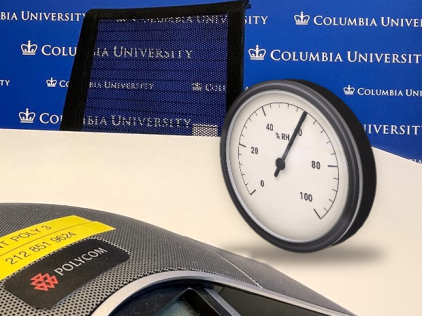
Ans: % 60
